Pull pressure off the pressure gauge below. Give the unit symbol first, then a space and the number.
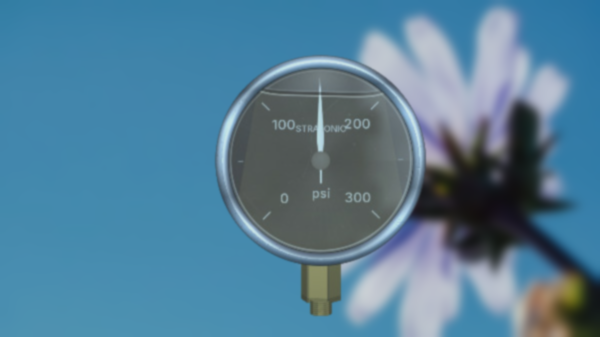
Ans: psi 150
